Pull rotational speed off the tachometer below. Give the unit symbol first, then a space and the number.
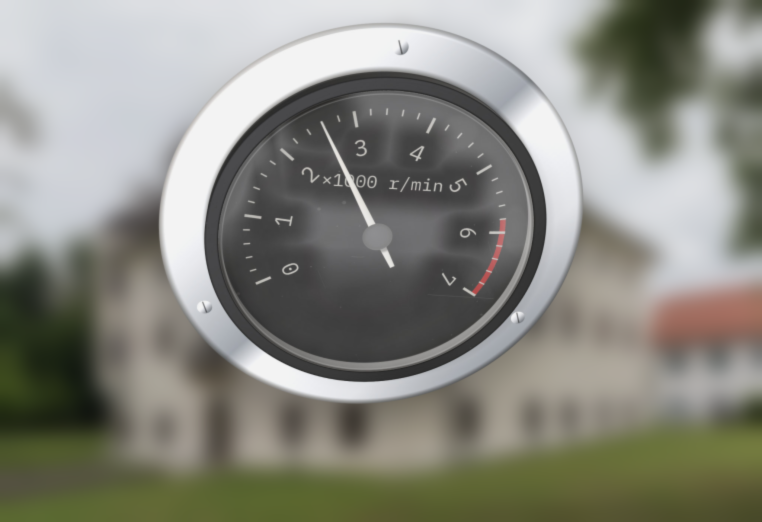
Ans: rpm 2600
